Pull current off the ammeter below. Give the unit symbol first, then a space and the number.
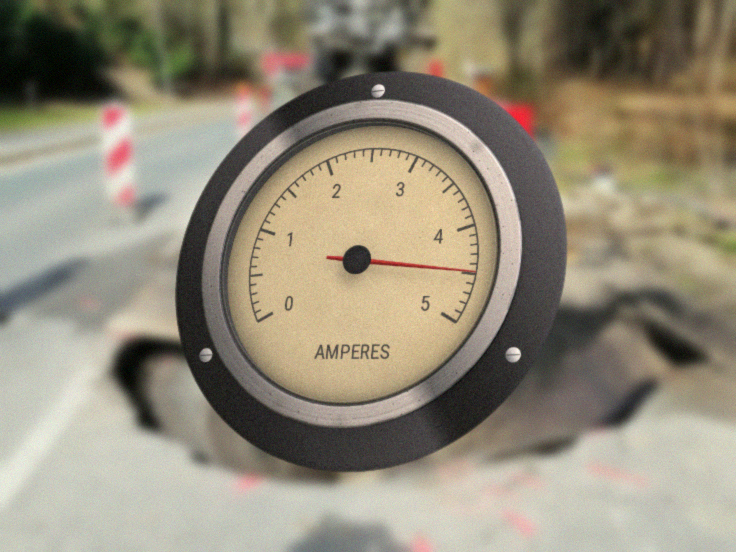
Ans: A 4.5
